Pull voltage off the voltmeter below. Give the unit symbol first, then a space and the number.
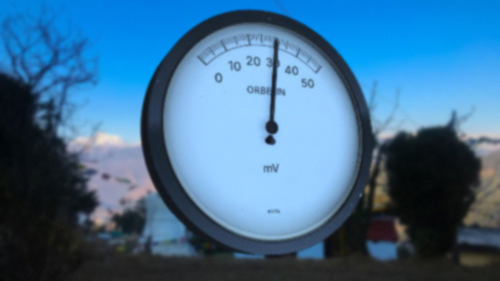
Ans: mV 30
